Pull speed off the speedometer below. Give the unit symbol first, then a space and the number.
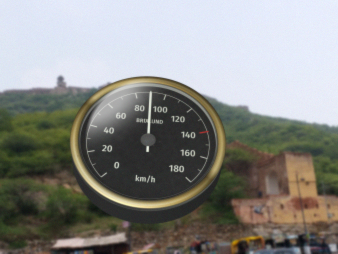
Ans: km/h 90
